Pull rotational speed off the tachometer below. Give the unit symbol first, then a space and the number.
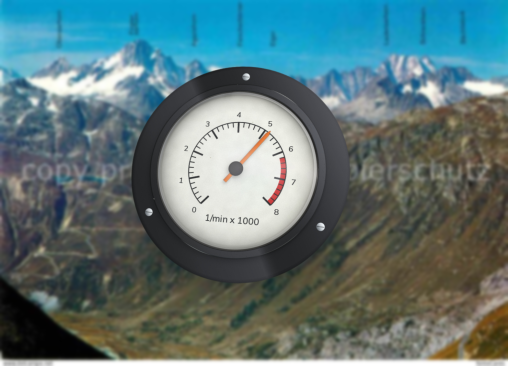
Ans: rpm 5200
